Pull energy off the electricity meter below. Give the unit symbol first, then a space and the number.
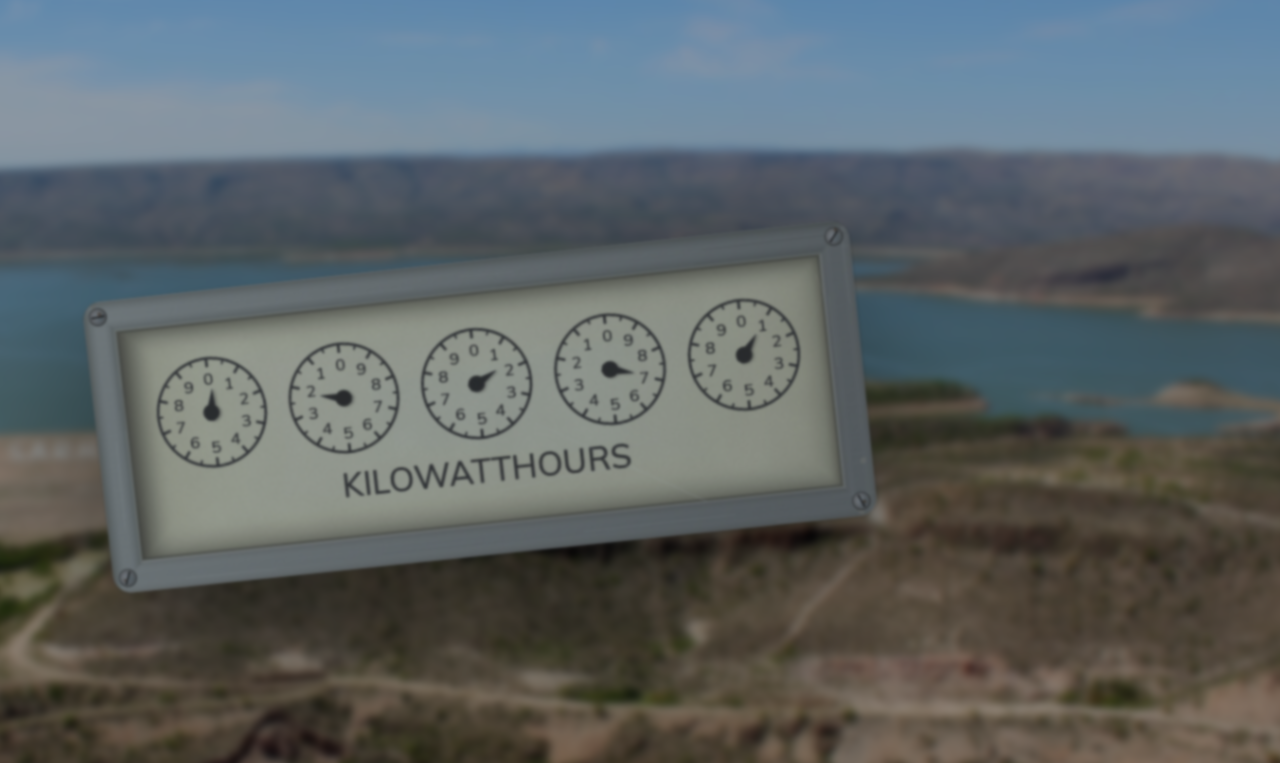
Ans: kWh 2171
